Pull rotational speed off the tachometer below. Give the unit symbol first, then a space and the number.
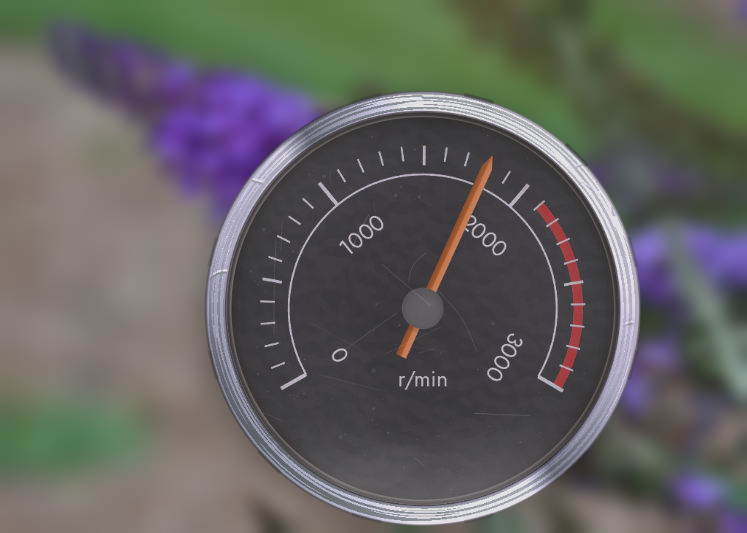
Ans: rpm 1800
